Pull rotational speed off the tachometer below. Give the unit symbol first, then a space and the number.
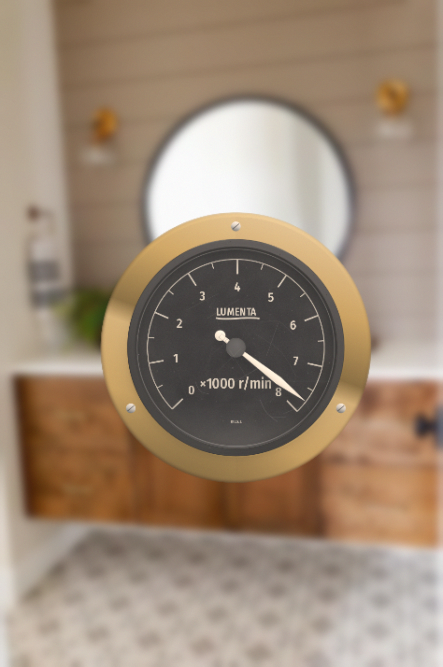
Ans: rpm 7750
